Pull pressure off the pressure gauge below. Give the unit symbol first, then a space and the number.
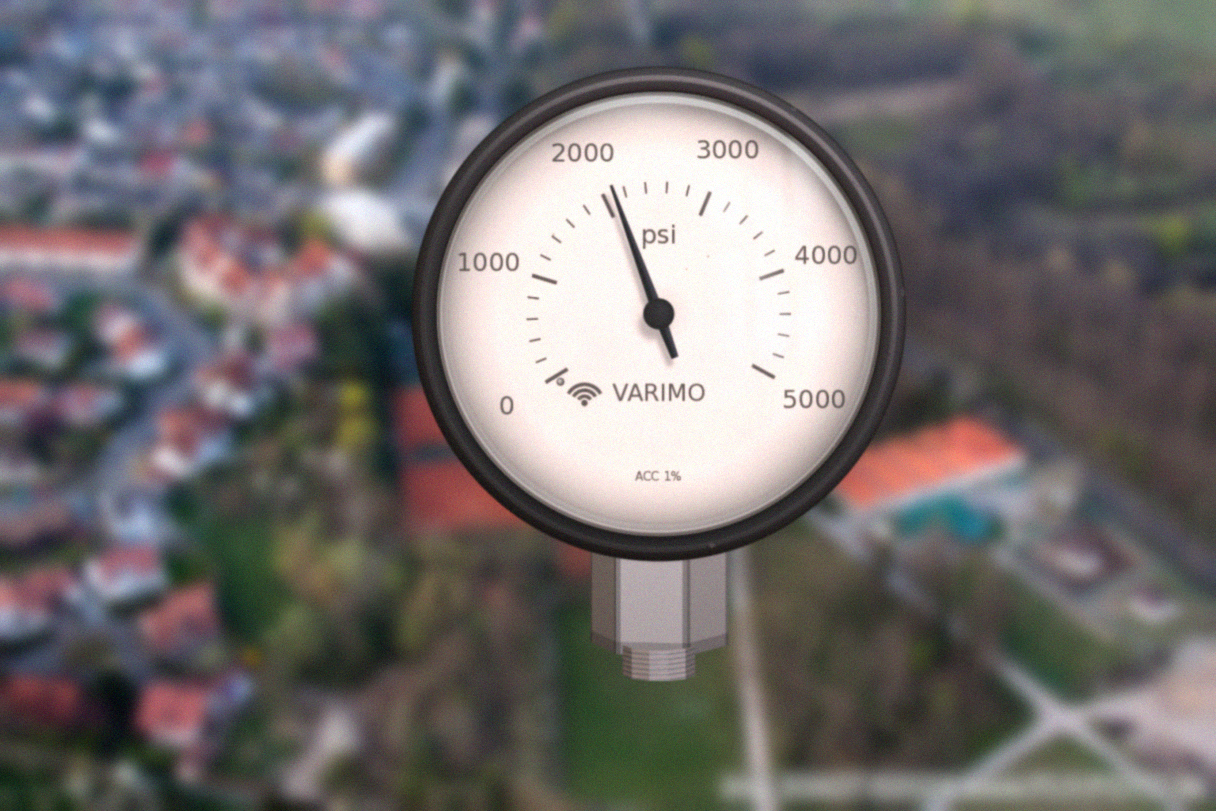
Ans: psi 2100
